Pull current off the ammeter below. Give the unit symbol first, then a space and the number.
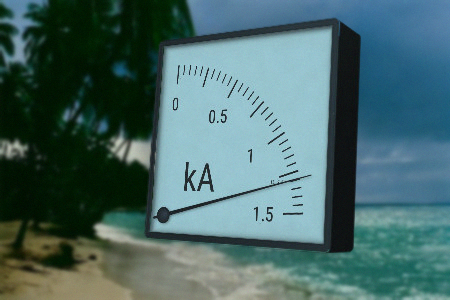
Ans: kA 1.3
